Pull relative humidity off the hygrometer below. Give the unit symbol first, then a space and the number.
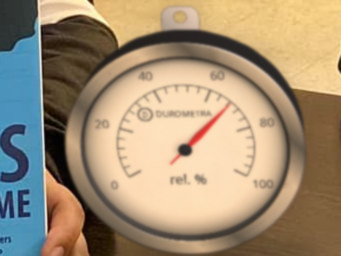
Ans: % 68
